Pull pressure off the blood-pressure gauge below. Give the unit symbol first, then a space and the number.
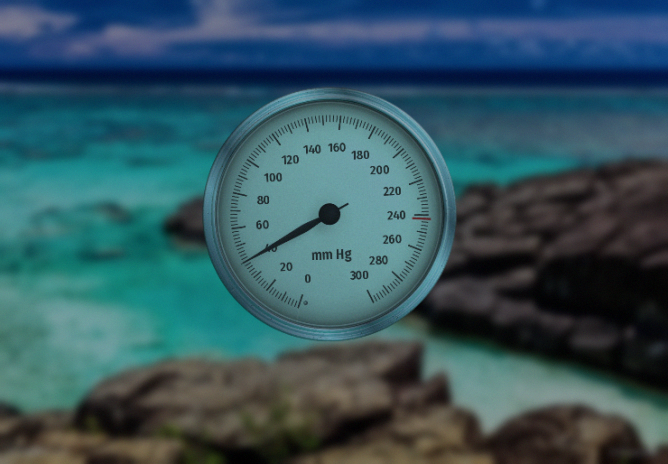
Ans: mmHg 40
